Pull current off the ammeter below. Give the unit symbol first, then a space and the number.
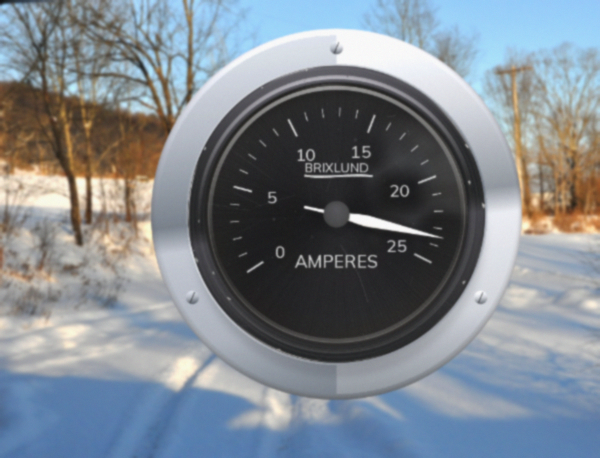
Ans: A 23.5
